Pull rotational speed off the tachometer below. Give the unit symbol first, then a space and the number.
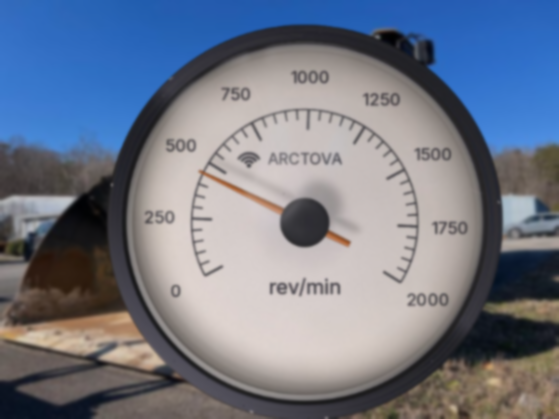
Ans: rpm 450
